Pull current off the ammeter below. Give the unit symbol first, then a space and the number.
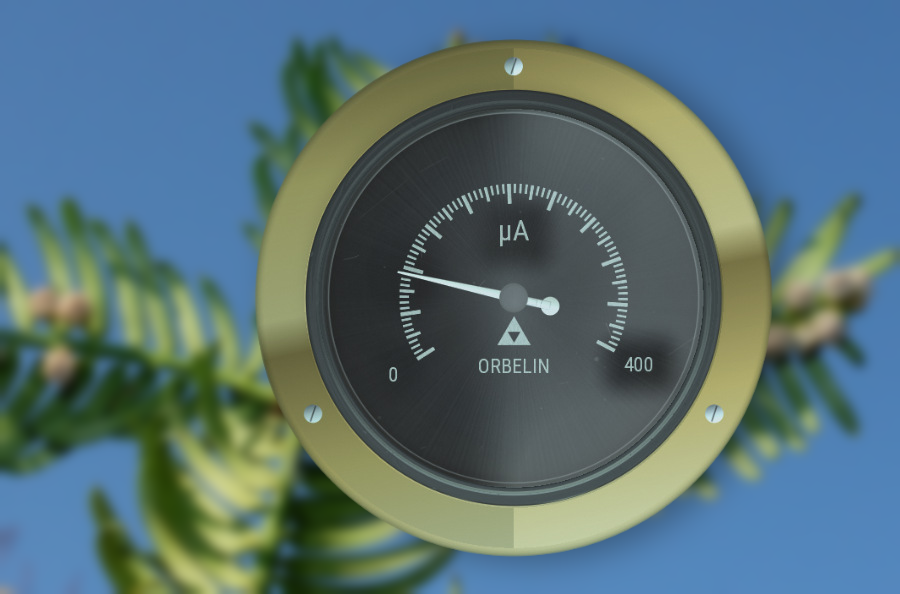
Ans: µA 75
